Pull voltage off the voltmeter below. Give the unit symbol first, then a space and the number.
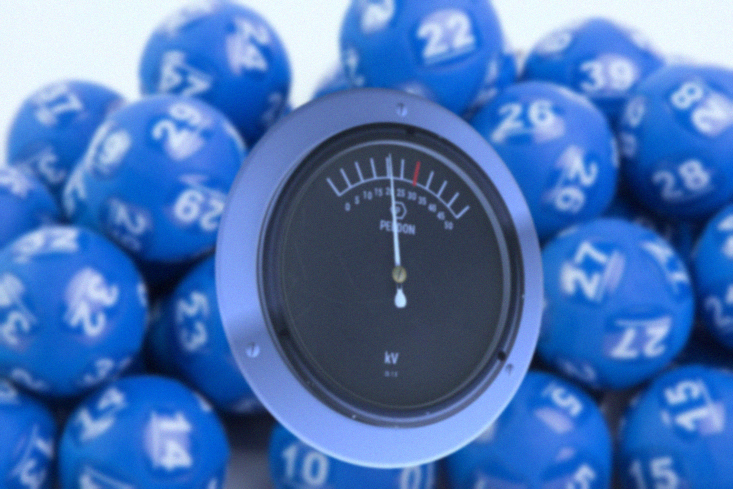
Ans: kV 20
